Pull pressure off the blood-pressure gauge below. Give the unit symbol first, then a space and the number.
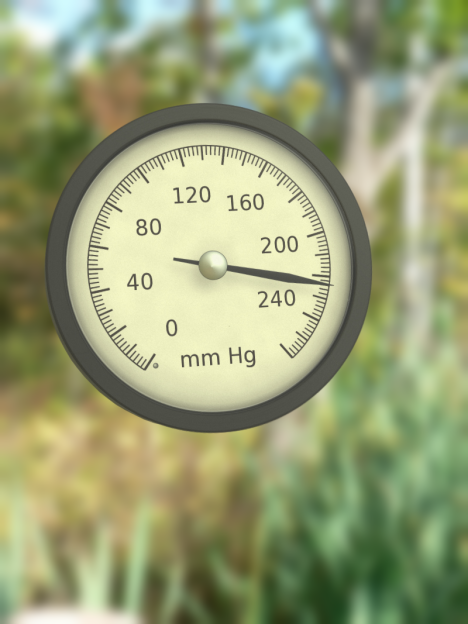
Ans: mmHg 224
